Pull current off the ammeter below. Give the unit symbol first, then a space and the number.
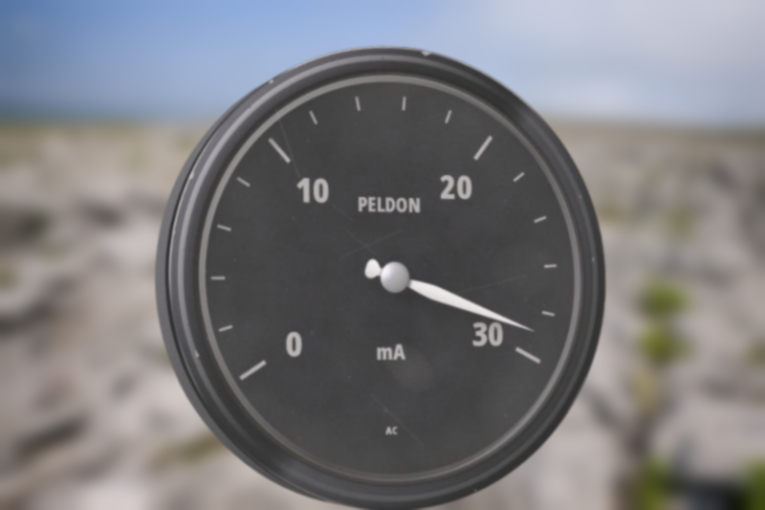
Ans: mA 29
